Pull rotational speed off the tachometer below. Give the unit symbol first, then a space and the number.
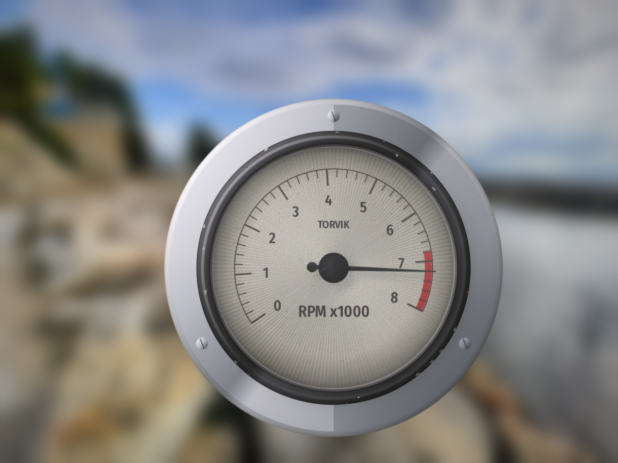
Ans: rpm 7200
